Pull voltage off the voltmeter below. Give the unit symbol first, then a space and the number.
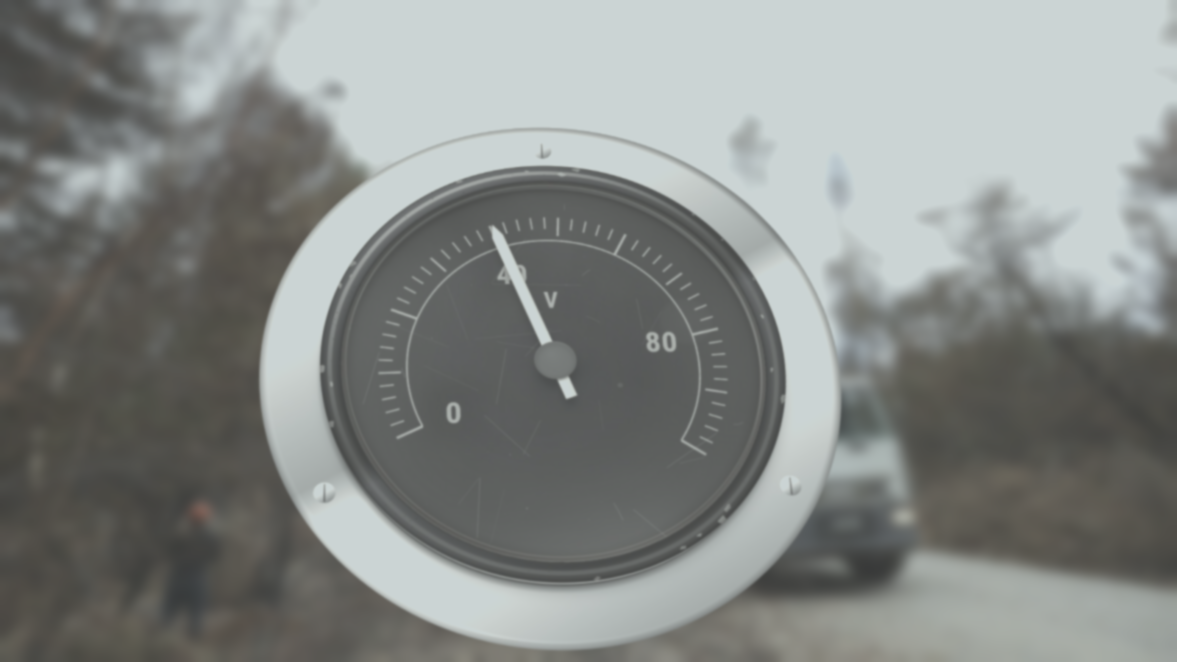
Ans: V 40
